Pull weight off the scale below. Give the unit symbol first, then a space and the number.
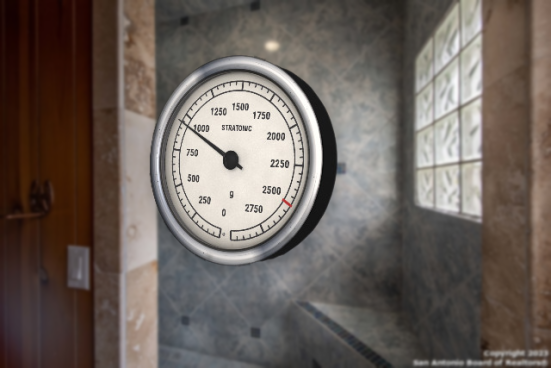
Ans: g 950
